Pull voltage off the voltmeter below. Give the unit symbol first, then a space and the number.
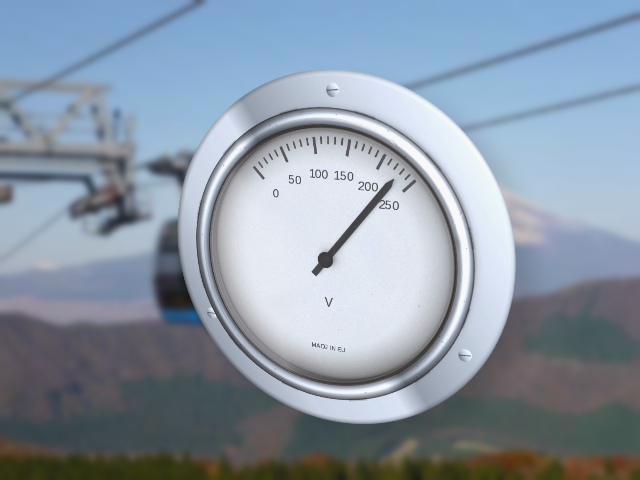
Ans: V 230
